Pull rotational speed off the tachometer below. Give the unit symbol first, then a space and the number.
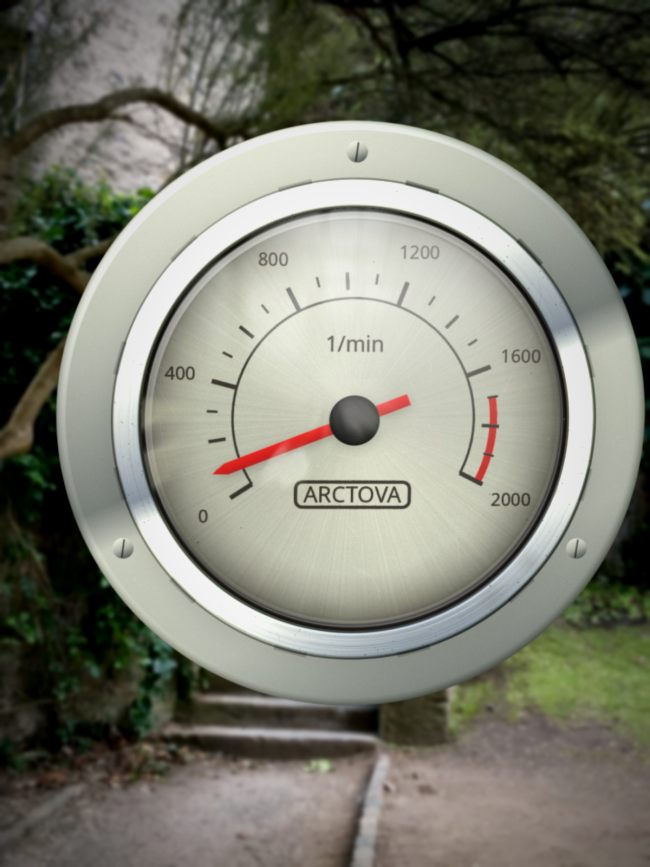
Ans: rpm 100
